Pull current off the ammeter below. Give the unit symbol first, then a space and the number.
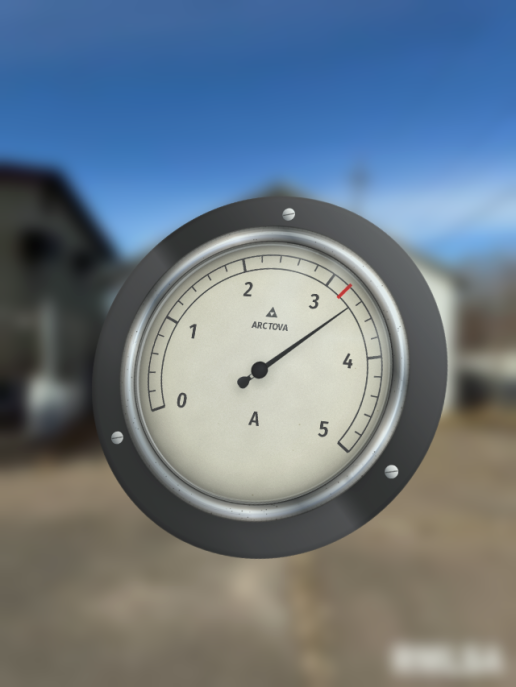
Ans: A 3.4
